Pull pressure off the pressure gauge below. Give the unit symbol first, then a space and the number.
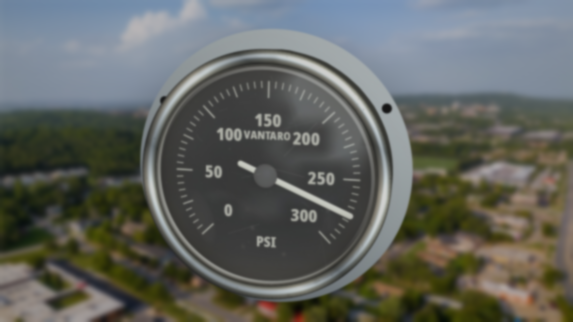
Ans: psi 275
